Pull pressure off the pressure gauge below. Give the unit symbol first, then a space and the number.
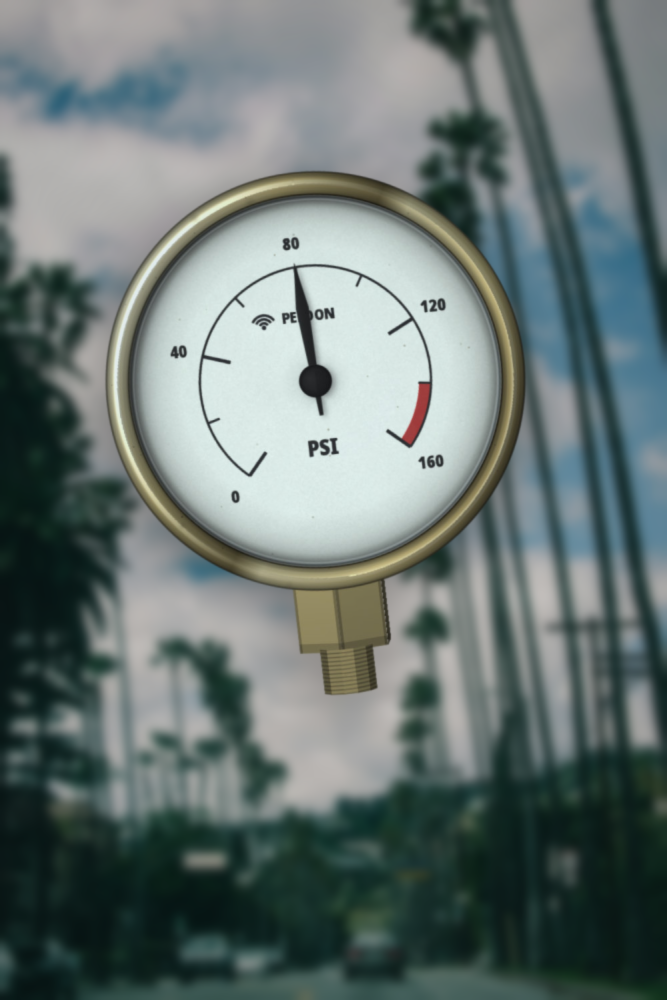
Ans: psi 80
